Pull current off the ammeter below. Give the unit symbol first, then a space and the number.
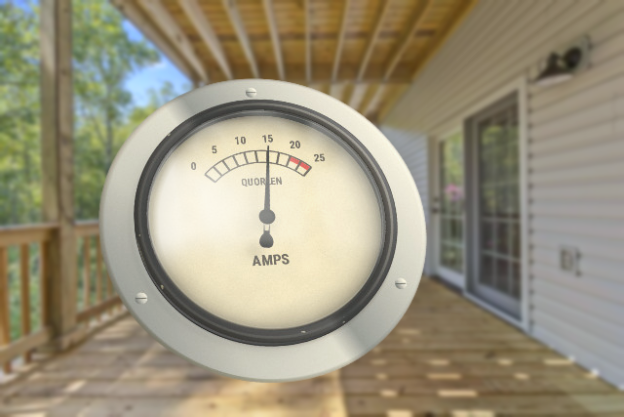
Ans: A 15
